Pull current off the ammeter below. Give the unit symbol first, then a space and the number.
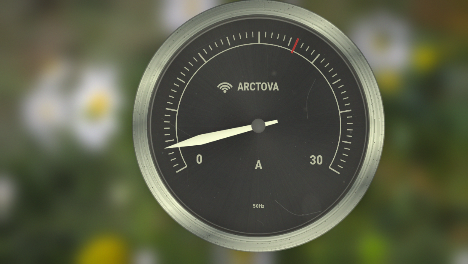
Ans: A 2
